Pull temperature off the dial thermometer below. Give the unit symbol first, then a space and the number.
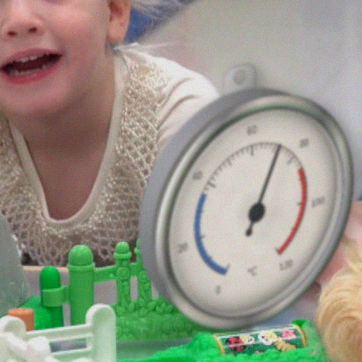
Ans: °C 70
